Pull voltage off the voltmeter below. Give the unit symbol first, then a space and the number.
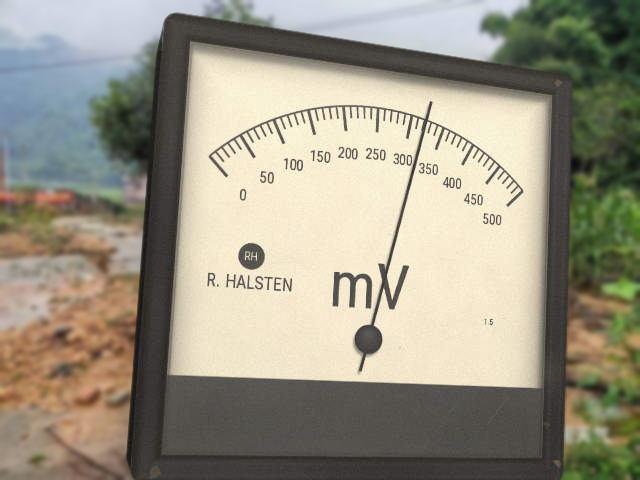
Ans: mV 320
